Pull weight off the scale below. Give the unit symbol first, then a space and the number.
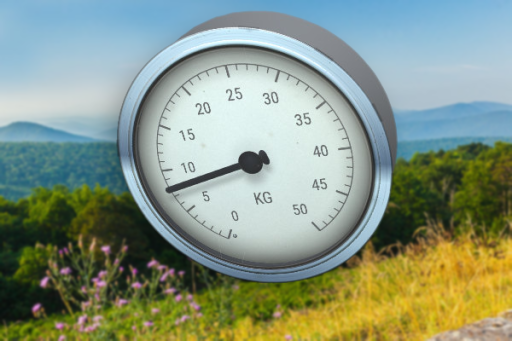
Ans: kg 8
